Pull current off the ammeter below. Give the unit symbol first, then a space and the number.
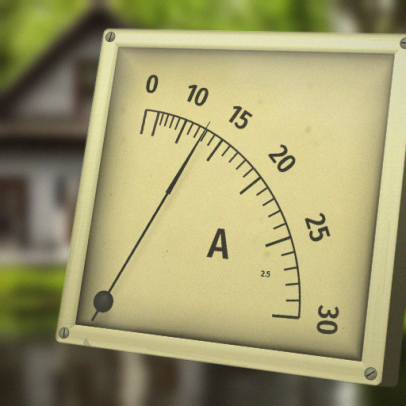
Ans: A 13
